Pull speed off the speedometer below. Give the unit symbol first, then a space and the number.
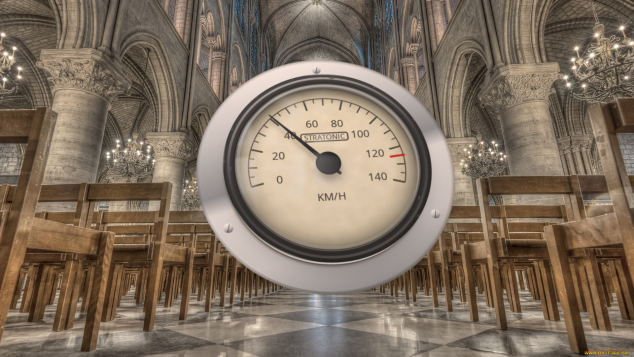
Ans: km/h 40
